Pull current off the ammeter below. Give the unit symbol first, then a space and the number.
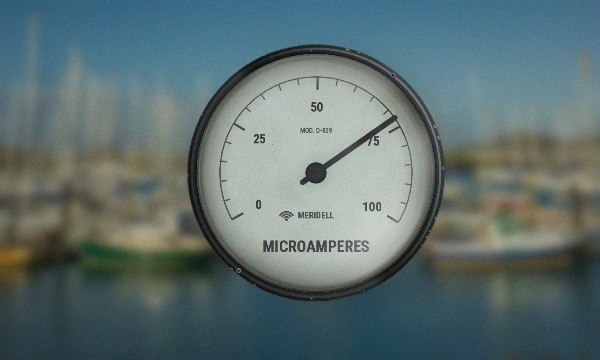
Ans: µA 72.5
